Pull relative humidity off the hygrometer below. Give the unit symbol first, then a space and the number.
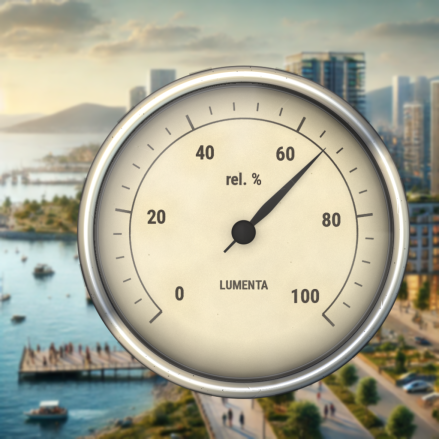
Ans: % 66
